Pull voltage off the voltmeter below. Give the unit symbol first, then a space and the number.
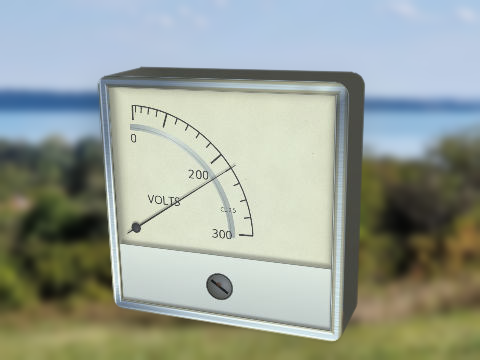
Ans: V 220
